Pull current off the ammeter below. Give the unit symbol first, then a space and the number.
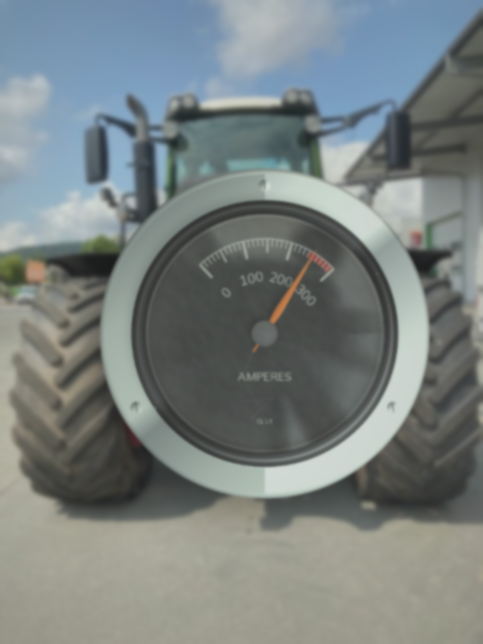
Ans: A 250
